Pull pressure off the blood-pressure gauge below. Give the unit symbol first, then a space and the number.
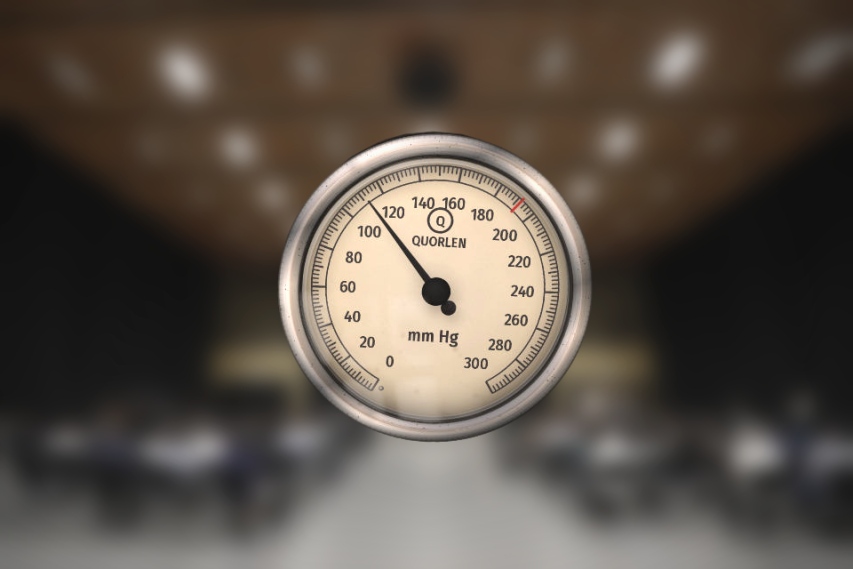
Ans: mmHg 112
